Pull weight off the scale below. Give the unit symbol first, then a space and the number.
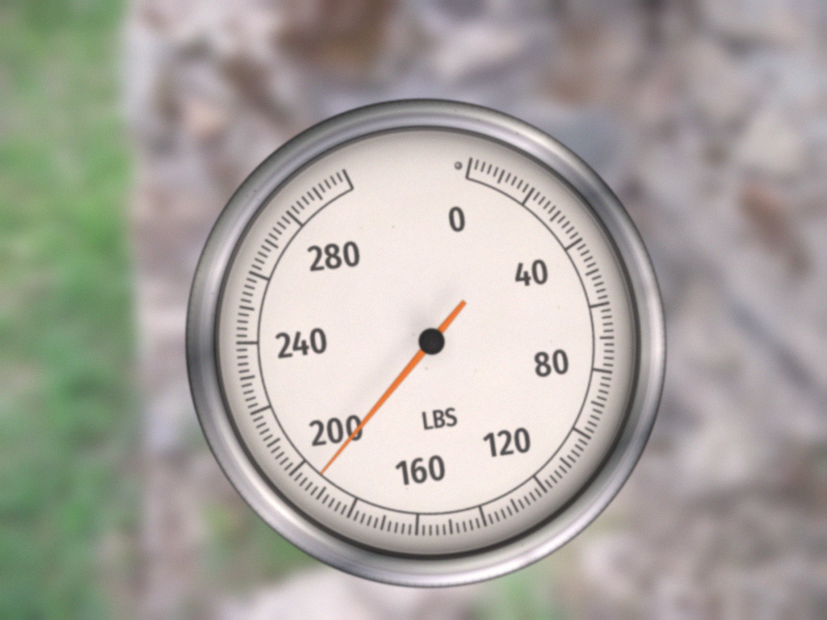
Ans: lb 194
